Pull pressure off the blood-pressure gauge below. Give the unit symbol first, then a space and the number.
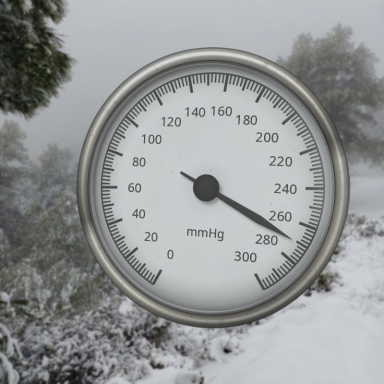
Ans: mmHg 270
